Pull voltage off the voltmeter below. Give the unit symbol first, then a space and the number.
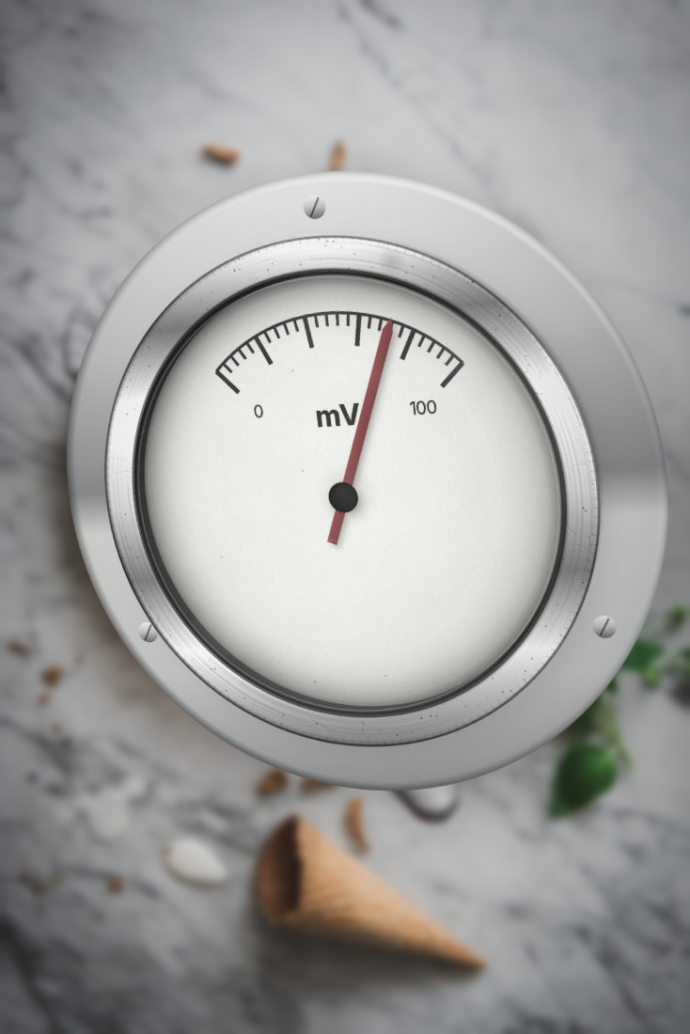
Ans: mV 72
